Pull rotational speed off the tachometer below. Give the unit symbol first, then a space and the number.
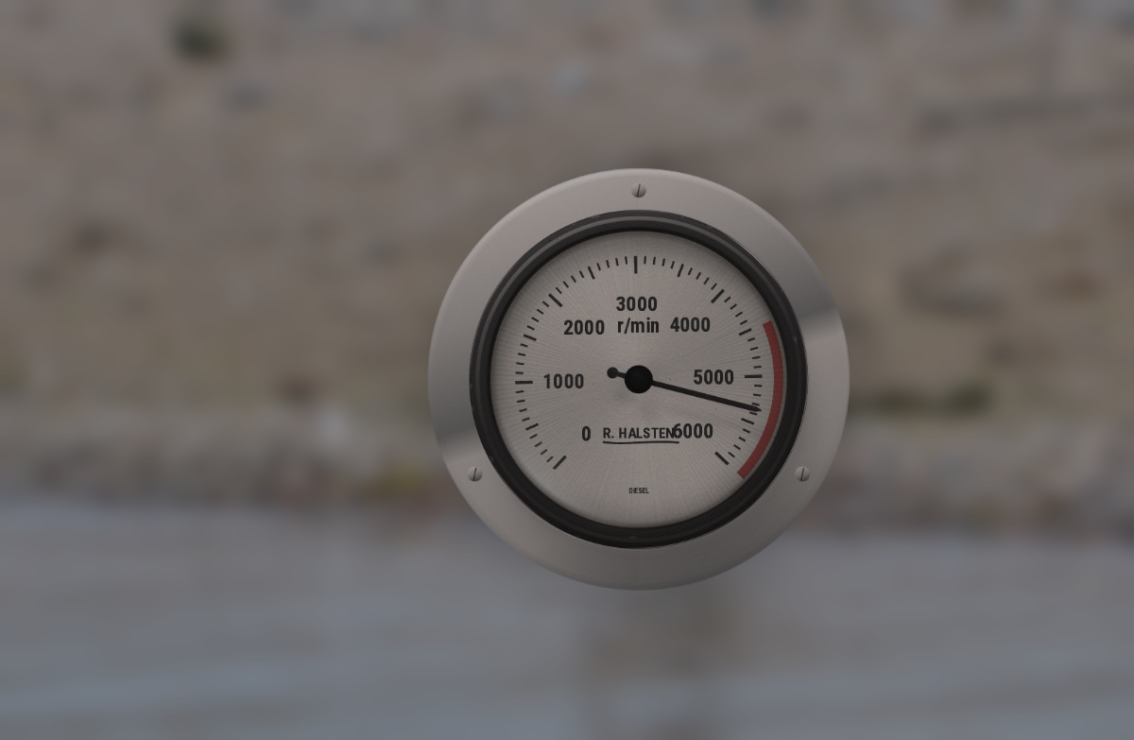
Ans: rpm 5350
